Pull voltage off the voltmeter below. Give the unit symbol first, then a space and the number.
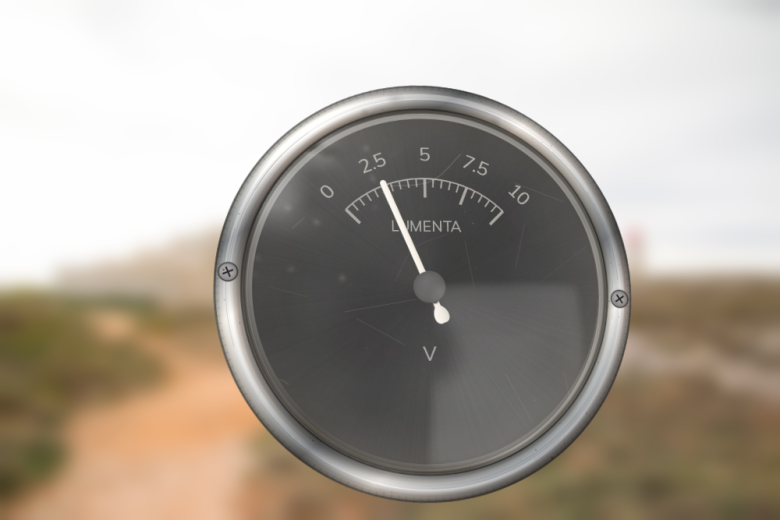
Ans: V 2.5
